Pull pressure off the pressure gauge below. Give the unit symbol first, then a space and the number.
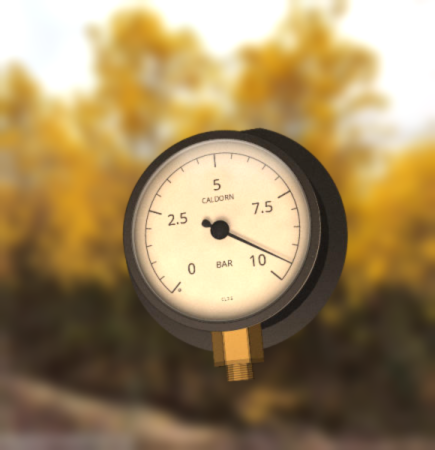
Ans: bar 9.5
